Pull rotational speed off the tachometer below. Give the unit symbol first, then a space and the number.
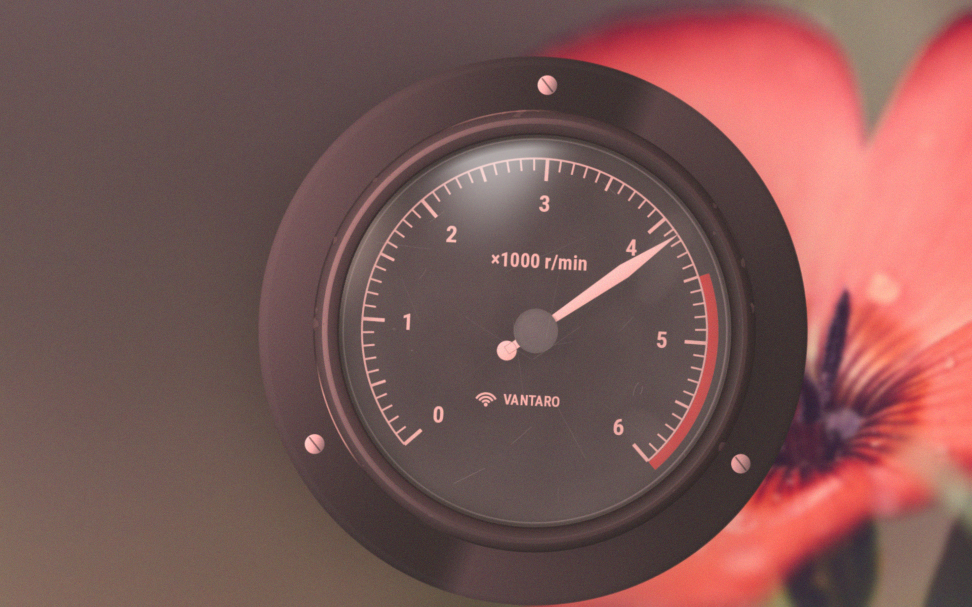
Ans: rpm 4150
